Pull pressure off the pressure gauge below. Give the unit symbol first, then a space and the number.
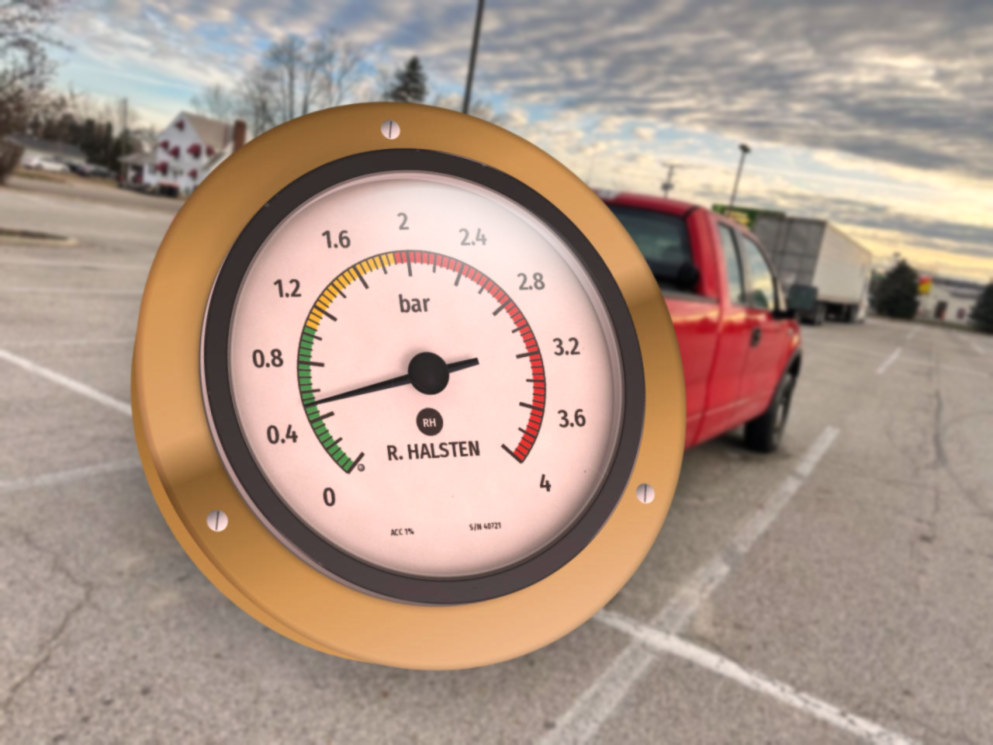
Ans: bar 0.5
